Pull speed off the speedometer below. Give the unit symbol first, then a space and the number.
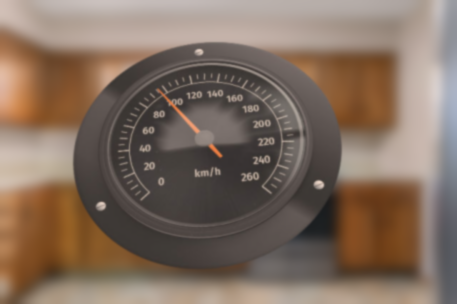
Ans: km/h 95
